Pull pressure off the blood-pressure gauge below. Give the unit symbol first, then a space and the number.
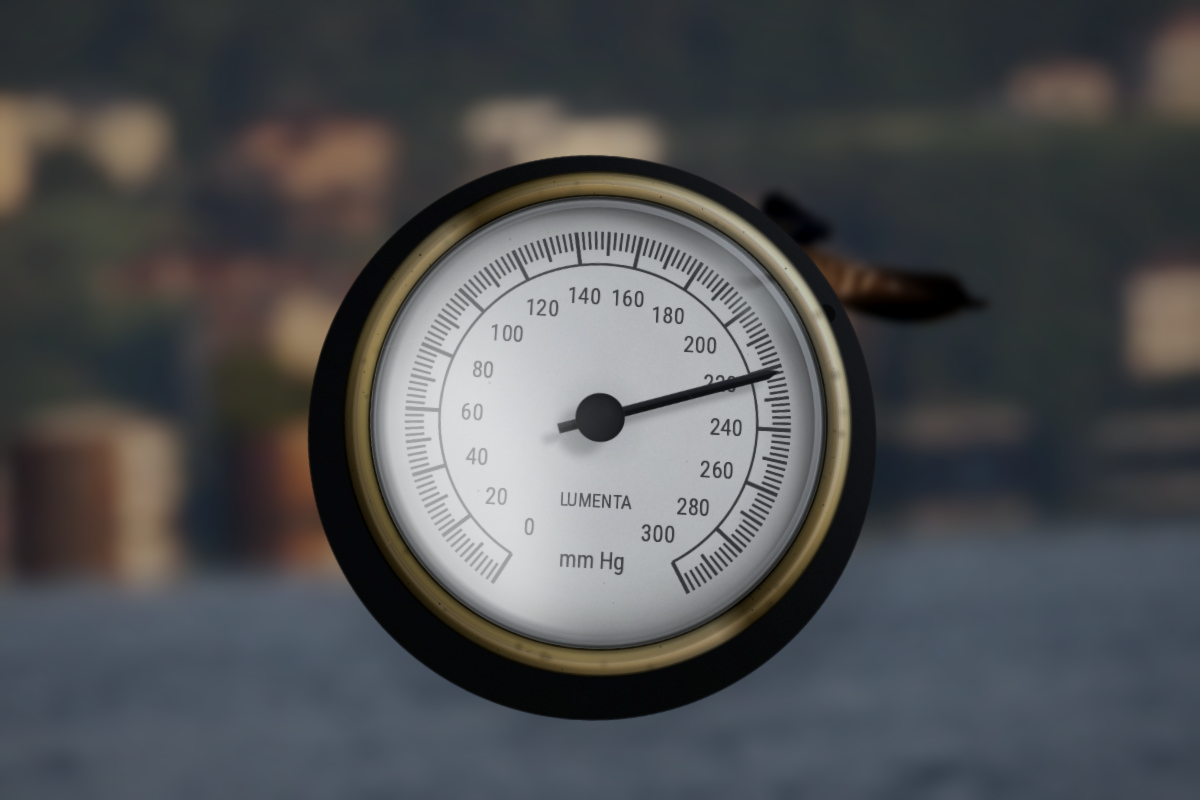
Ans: mmHg 222
